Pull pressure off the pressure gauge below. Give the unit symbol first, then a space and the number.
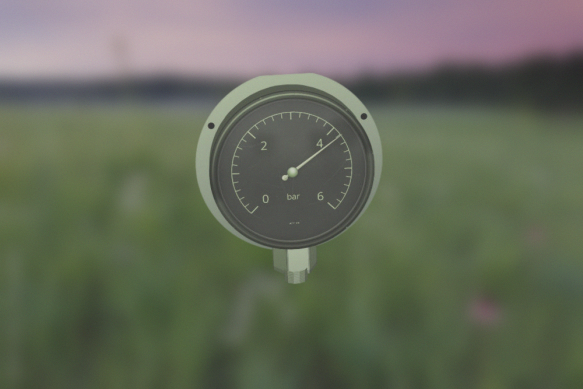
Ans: bar 4.2
